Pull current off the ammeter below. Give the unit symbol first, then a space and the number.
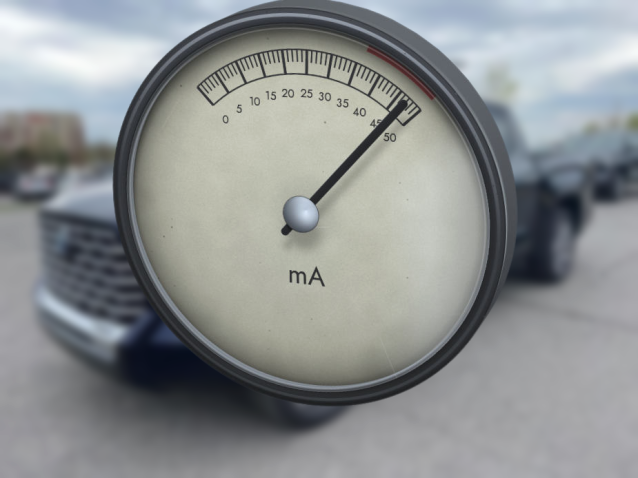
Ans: mA 47
